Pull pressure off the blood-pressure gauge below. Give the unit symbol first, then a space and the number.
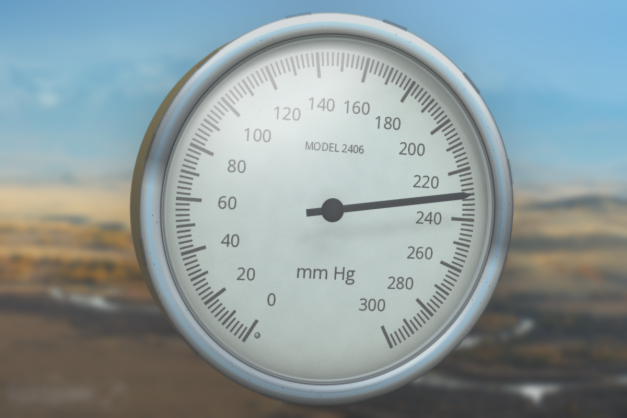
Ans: mmHg 230
